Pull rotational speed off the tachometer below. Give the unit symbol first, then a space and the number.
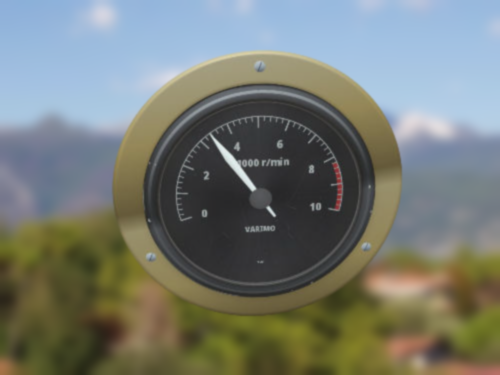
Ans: rpm 3400
